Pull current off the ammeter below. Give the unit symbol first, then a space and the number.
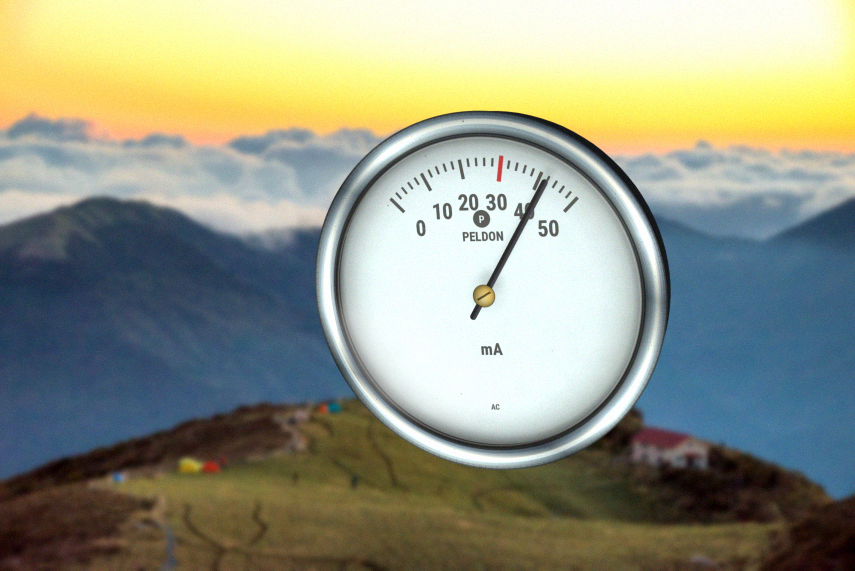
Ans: mA 42
